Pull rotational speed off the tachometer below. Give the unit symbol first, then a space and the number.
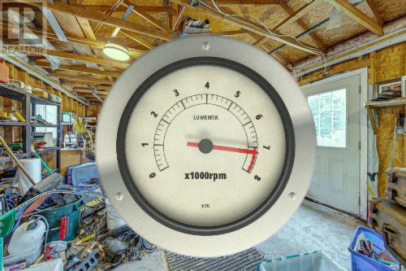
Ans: rpm 7200
